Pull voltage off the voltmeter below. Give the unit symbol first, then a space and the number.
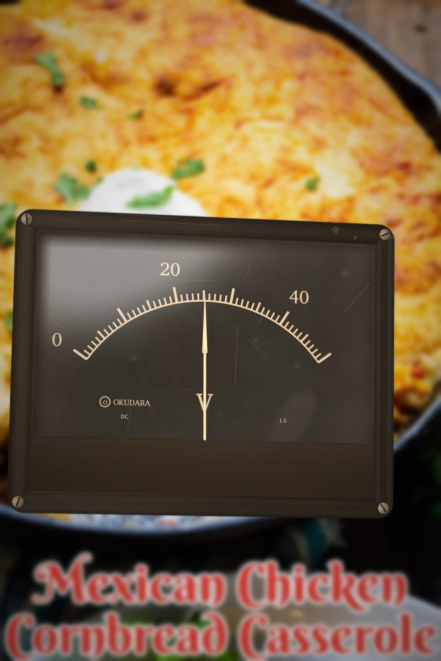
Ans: V 25
